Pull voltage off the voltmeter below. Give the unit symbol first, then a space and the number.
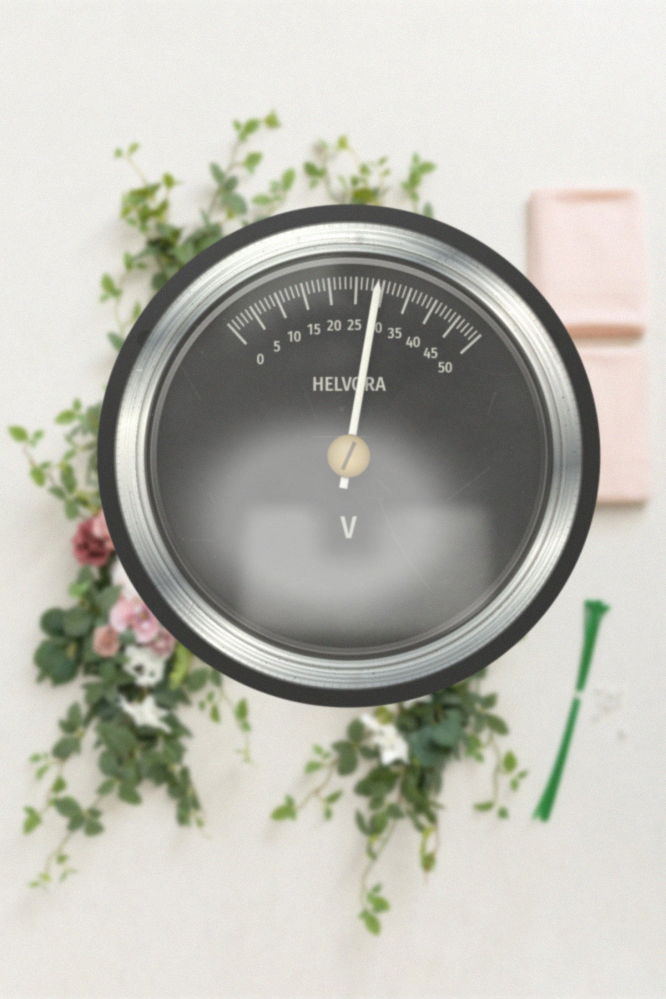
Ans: V 29
